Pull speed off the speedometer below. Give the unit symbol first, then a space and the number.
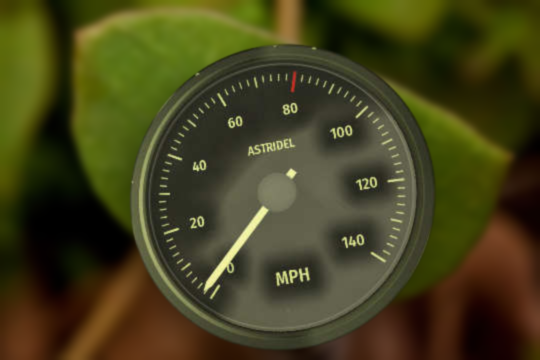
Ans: mph 2
